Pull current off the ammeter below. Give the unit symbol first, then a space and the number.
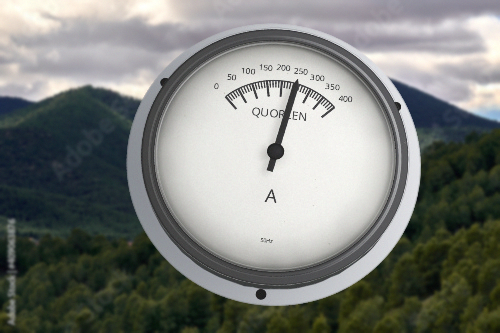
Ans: A 250
